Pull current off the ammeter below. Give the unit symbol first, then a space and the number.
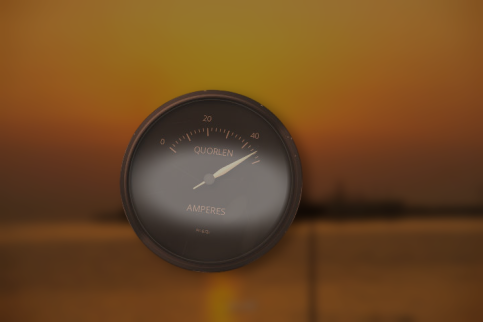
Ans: A 46
